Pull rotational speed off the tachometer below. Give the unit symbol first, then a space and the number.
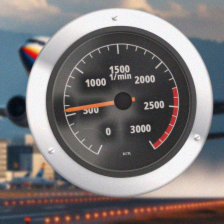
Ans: rpm 550
